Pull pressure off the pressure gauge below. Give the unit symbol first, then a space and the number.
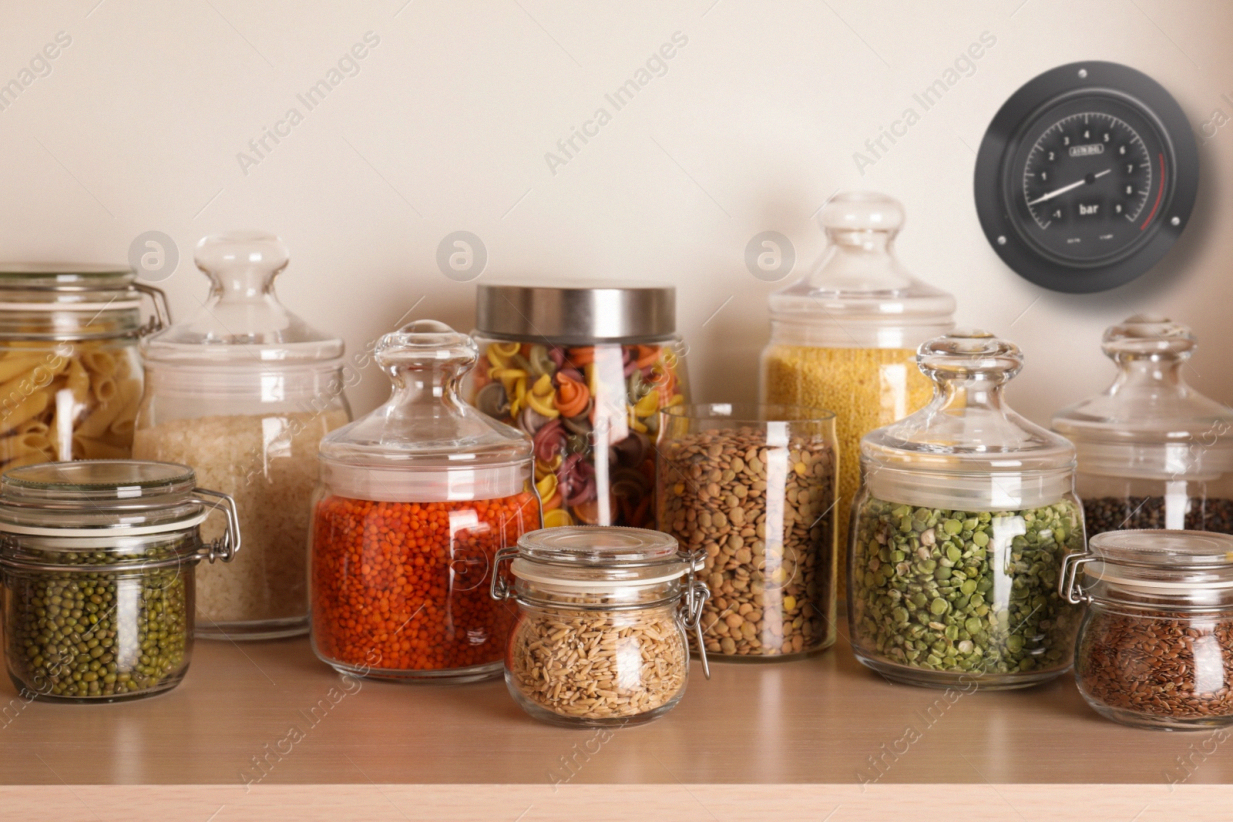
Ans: bar 0
